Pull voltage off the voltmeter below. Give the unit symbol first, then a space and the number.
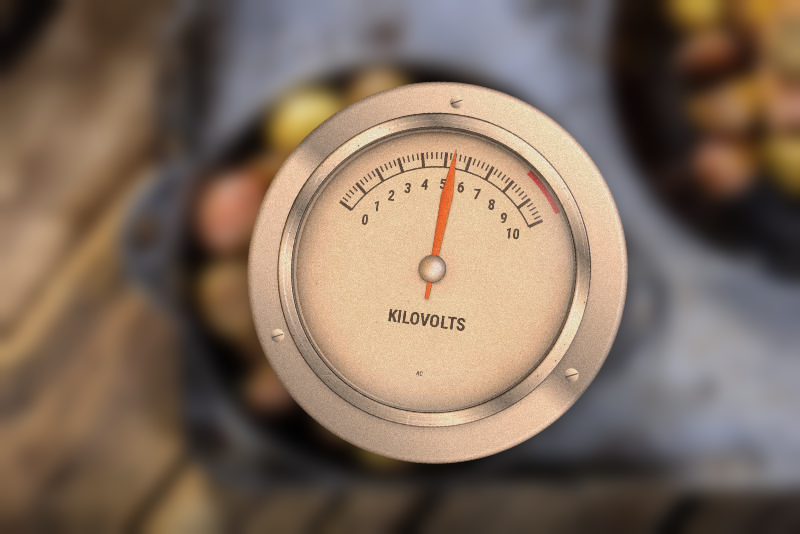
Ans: kV 5.4
